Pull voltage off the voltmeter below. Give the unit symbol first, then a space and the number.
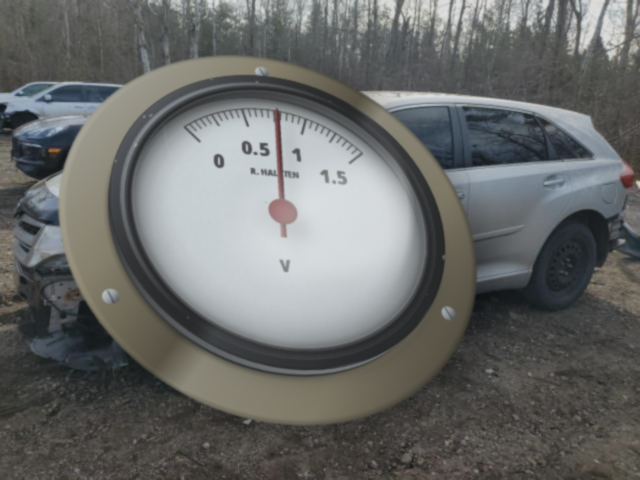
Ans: V 0.75
